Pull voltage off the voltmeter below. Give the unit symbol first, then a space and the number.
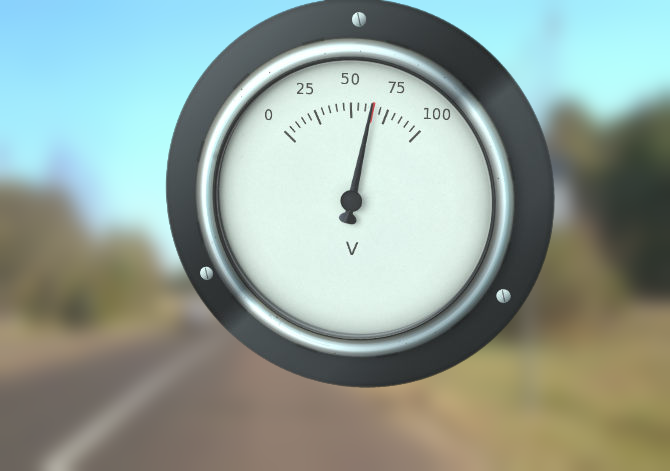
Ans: V 65
